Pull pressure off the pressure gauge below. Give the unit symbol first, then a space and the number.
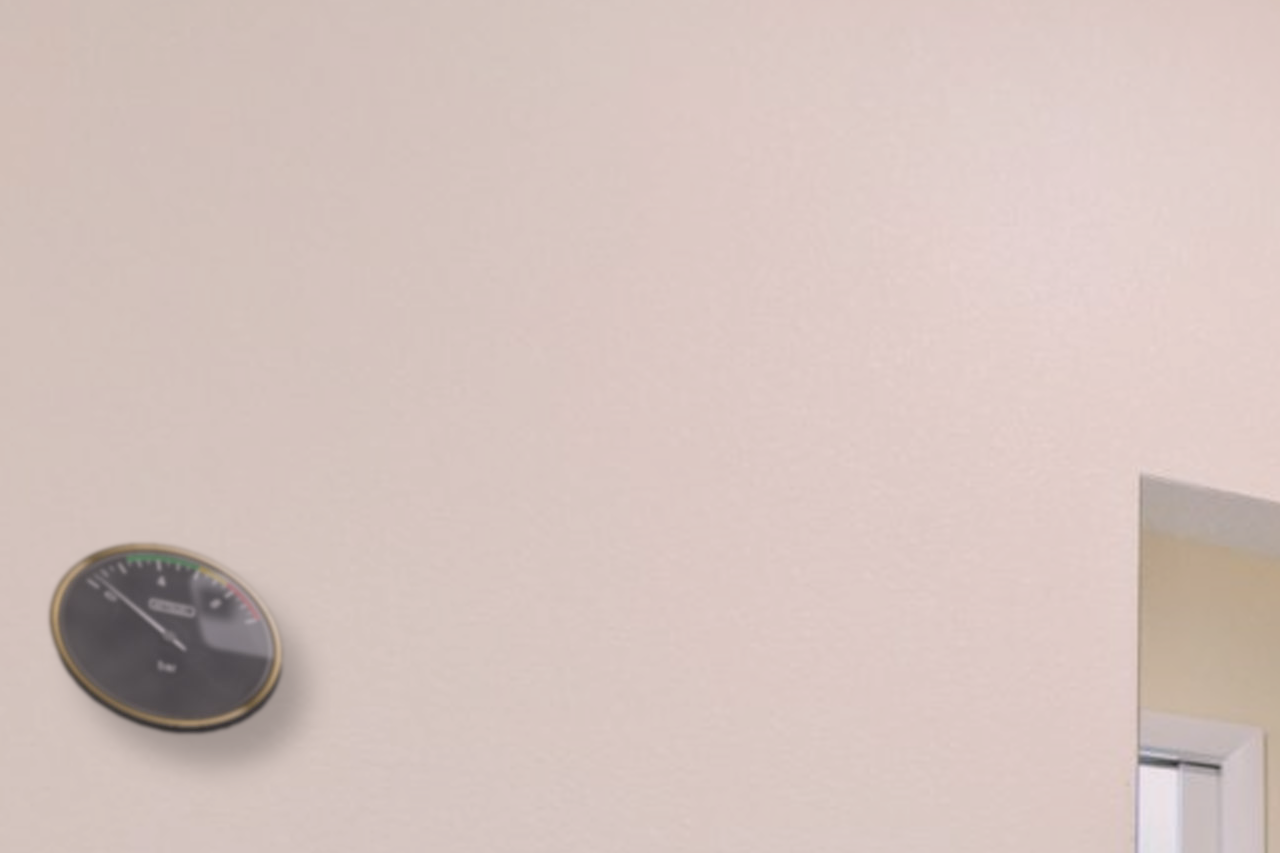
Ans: bar 0.5
